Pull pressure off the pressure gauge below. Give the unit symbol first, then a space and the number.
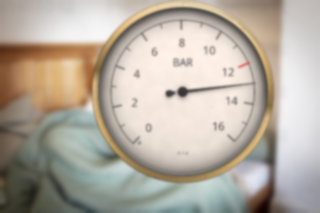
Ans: bar 13
